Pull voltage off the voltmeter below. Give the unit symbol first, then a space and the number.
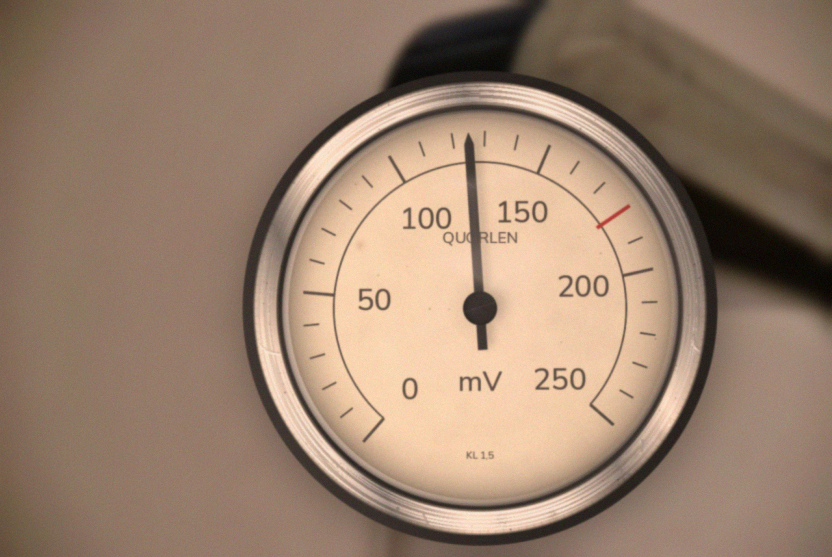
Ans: mV 125
